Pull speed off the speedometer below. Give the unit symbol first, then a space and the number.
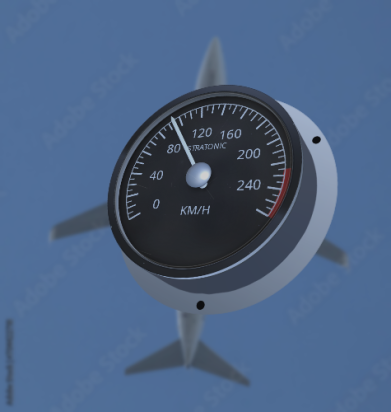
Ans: km/h 95
